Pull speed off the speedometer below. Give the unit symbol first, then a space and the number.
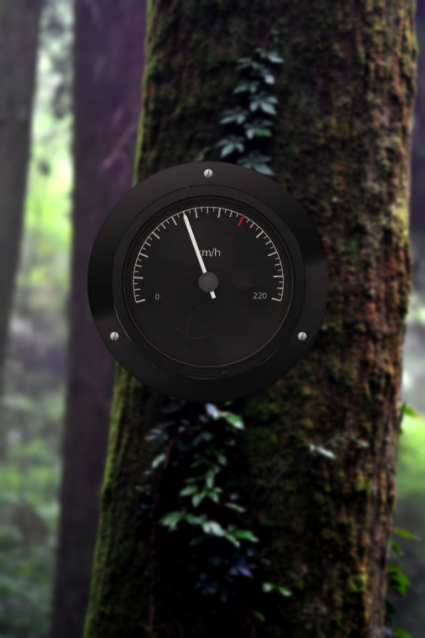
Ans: km/h 90
